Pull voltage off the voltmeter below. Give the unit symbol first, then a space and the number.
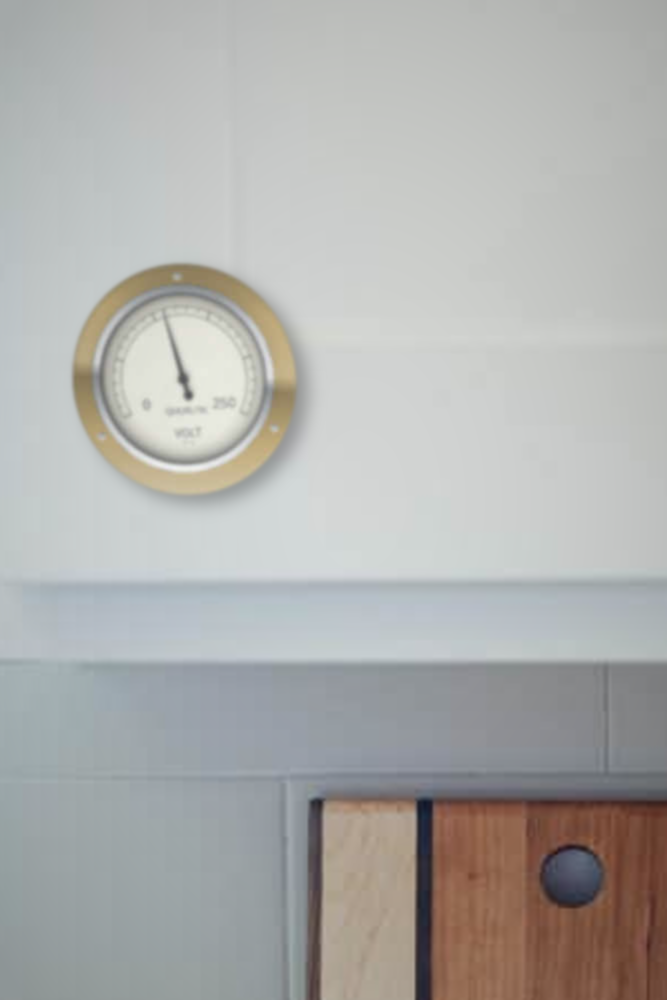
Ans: V 110
